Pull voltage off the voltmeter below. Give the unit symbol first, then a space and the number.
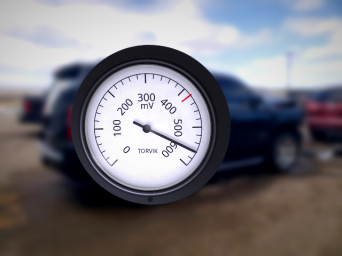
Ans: mV 560
